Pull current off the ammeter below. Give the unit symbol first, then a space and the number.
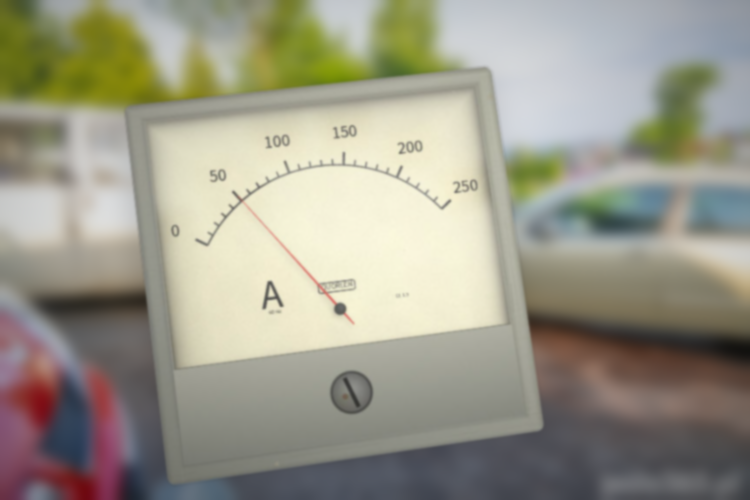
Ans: A 50
